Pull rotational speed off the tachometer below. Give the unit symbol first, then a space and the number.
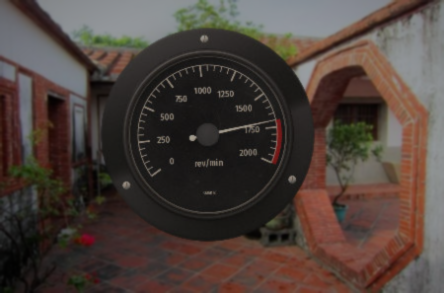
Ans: rpm 1700
